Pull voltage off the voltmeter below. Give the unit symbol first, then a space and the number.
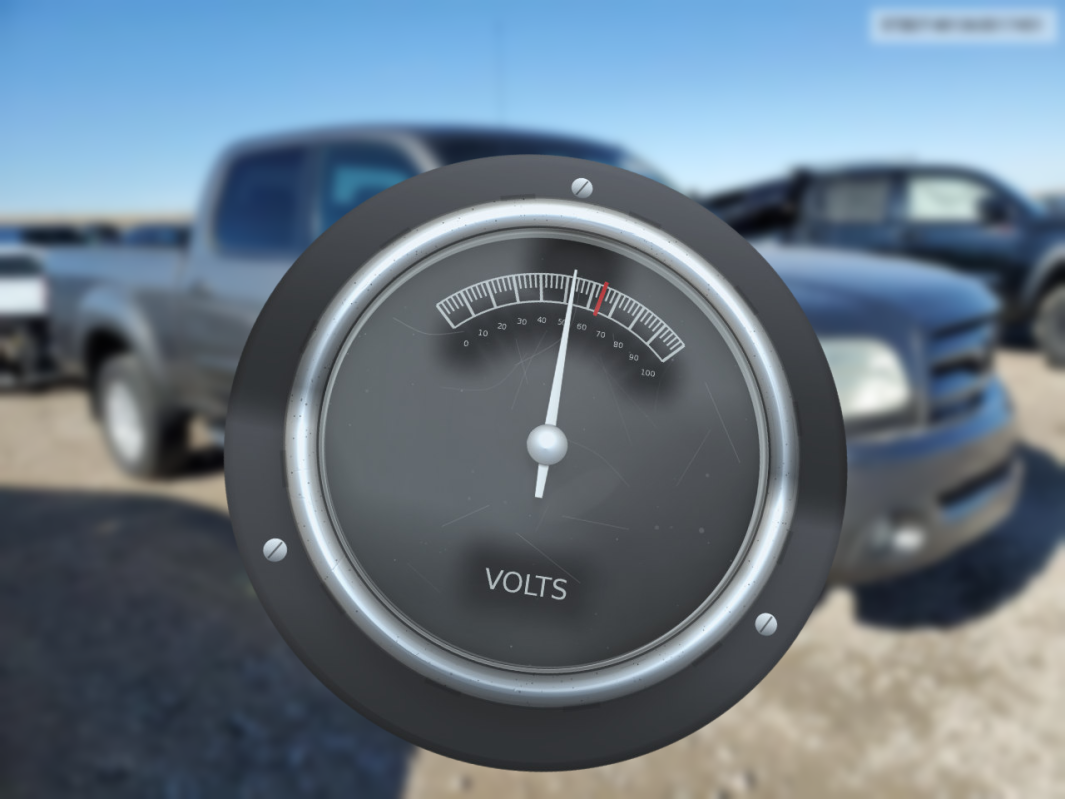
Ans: V 52
